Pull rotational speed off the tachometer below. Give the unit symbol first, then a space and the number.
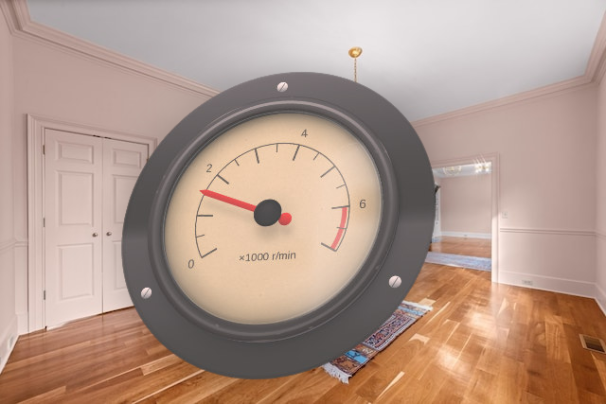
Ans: rpm 1500
